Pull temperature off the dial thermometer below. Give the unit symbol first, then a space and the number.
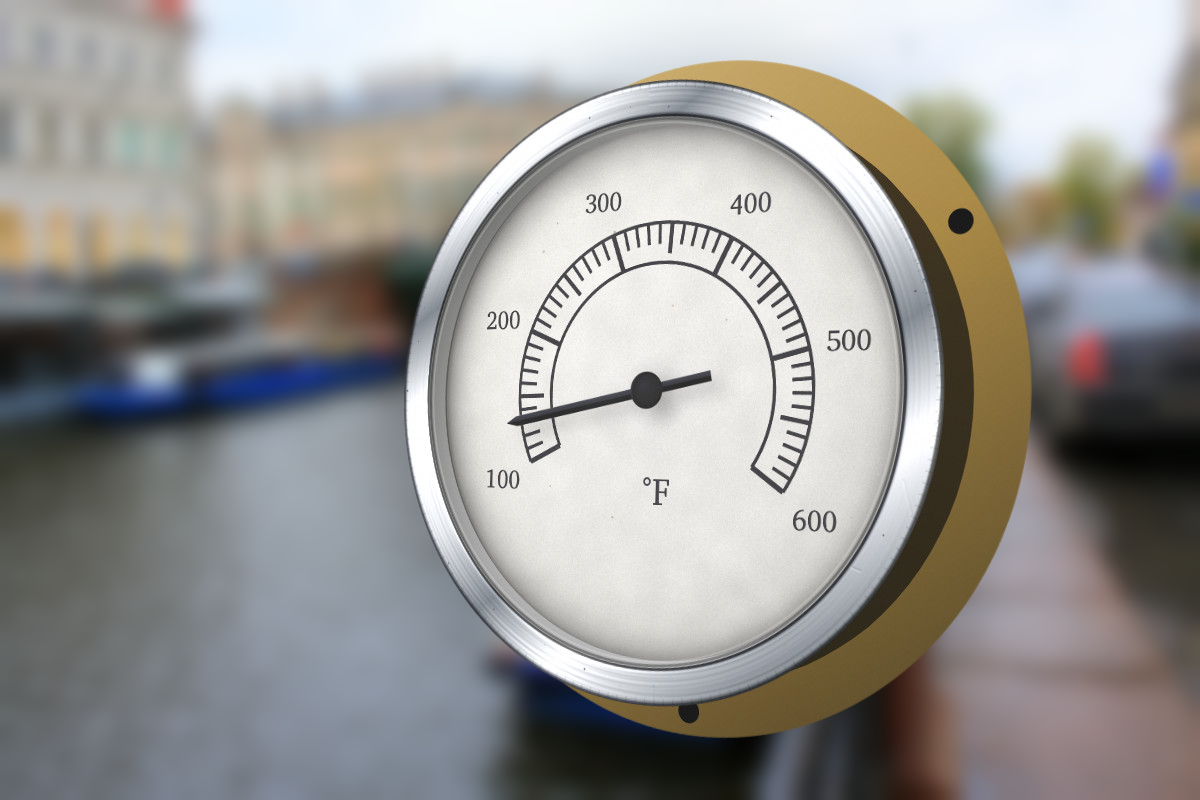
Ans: °F 130
